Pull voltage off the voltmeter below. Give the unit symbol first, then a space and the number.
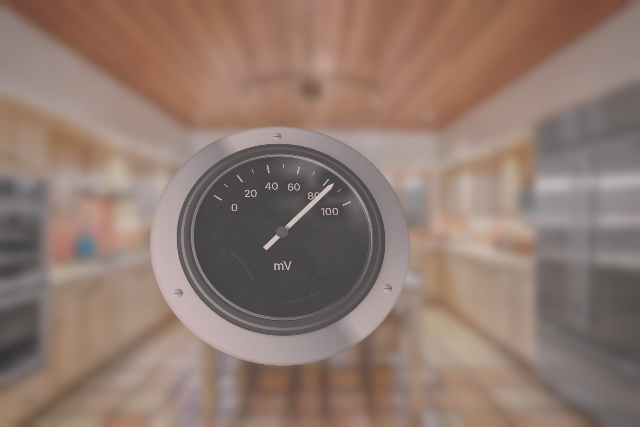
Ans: mV 85
